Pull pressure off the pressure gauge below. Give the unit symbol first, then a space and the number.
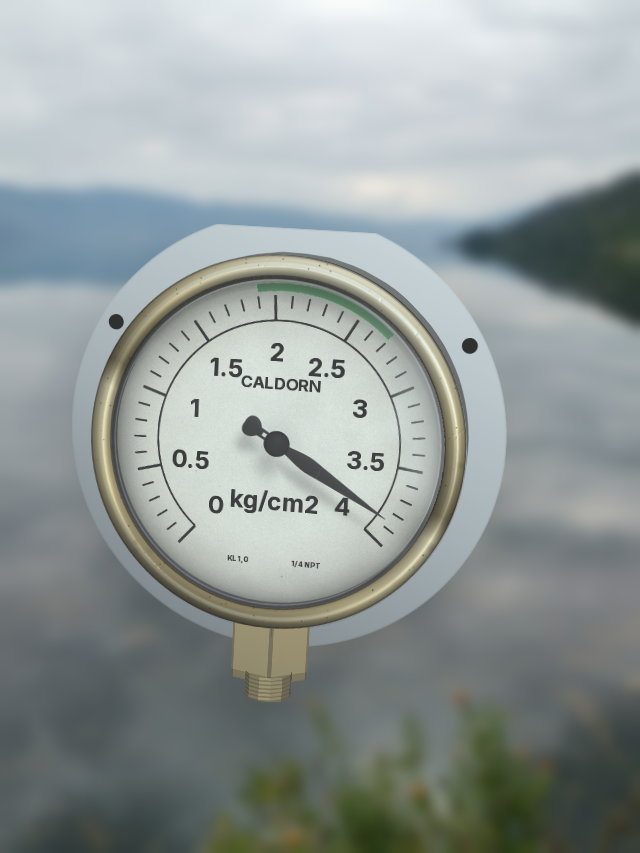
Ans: kg/cm² 3.85
